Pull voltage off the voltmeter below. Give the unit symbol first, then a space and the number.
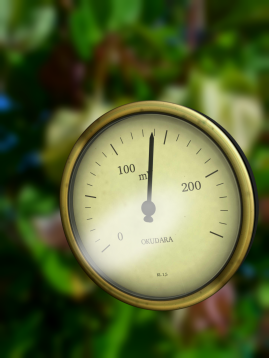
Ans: mV 140
